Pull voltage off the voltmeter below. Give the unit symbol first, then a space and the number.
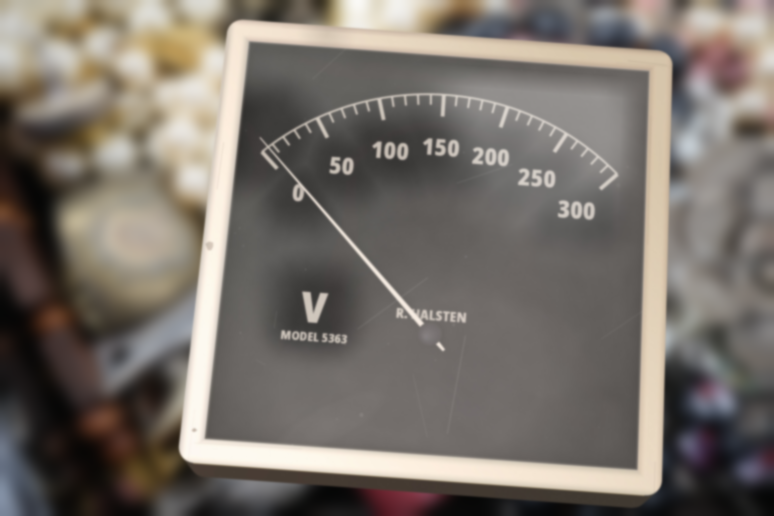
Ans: V 5
